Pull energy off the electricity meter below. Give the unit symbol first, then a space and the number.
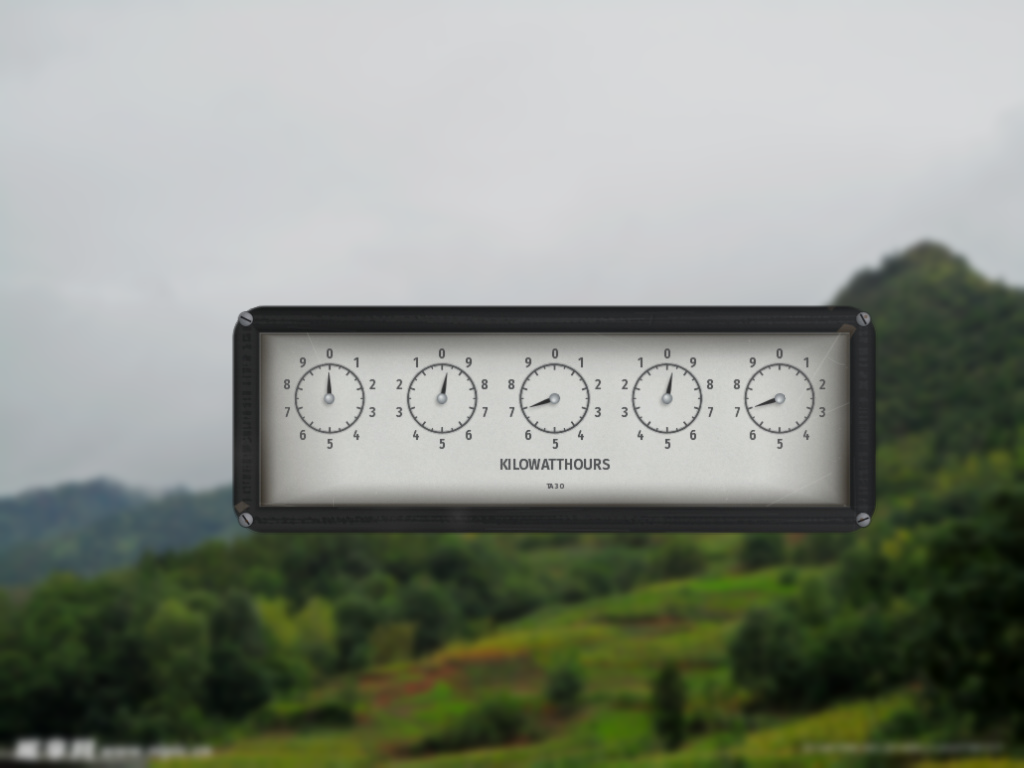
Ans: kWh 99697
